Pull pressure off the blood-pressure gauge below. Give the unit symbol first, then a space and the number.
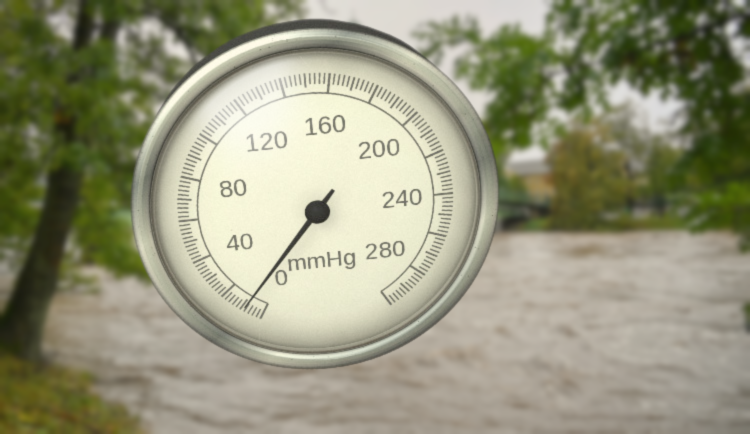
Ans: mmHg 10
